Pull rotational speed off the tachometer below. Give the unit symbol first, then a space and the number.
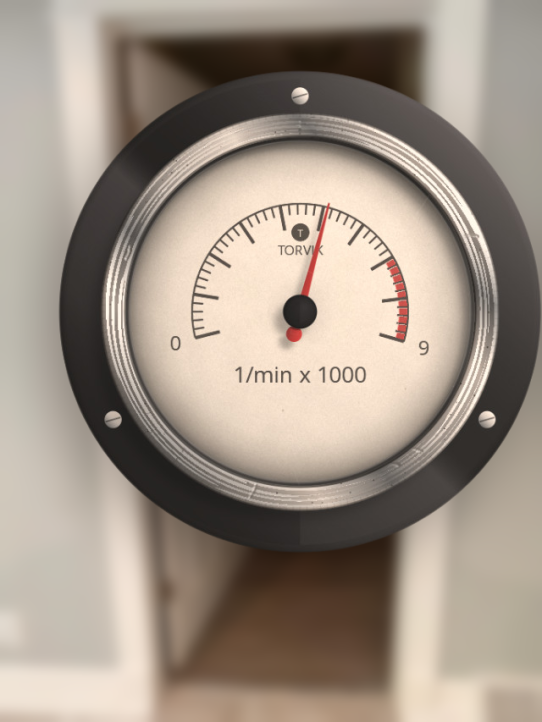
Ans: rpm 5100
